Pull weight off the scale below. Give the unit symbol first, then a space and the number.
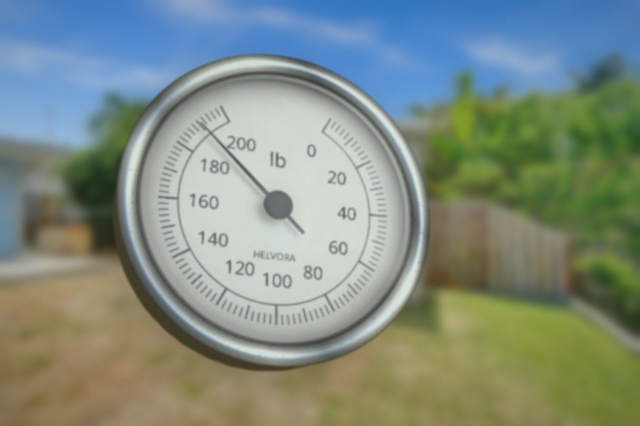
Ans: lb 190
